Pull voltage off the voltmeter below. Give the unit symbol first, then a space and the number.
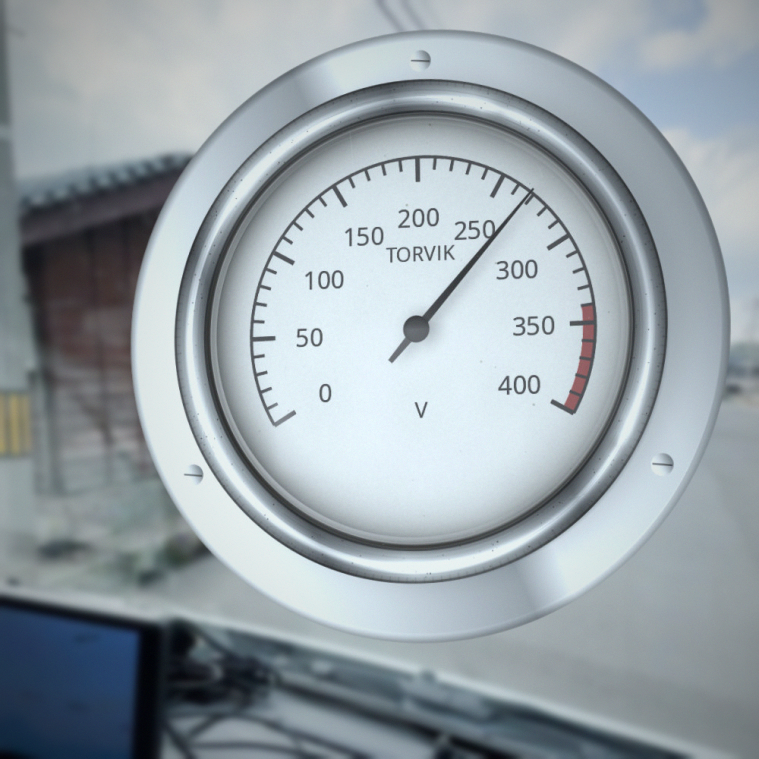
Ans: V 270
